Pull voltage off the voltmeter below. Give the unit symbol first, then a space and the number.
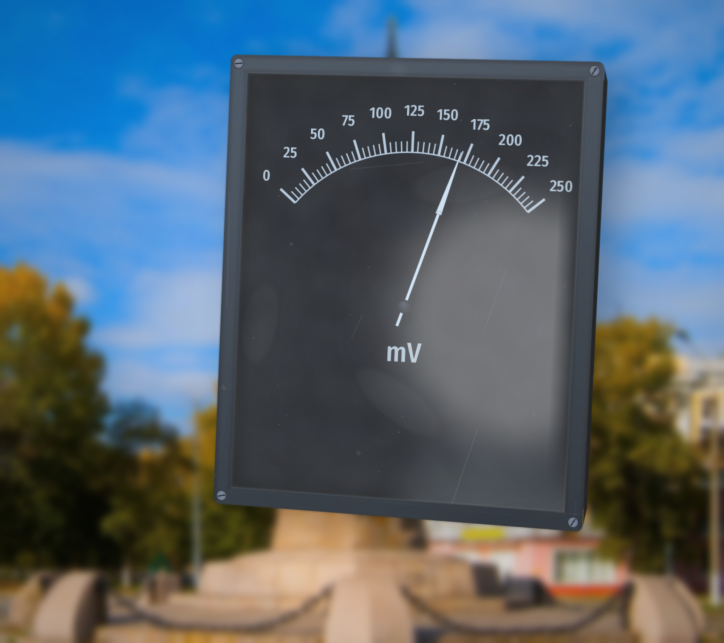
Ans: mV 170
